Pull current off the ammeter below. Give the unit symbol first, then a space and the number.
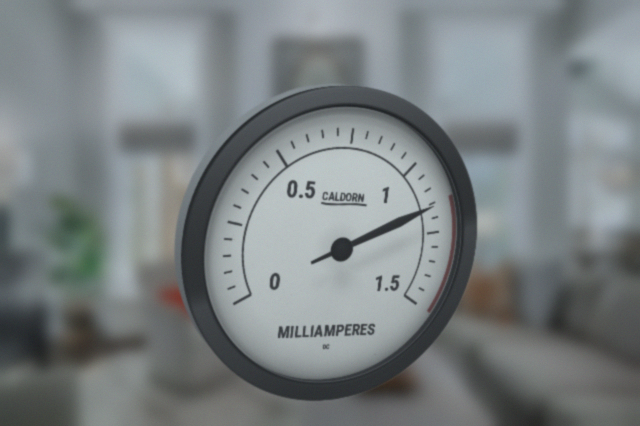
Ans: mA 1.15
